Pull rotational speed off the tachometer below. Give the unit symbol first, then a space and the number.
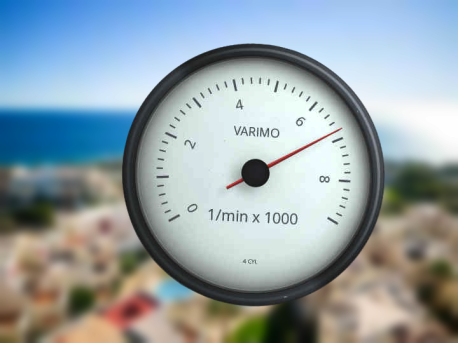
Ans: rpm 6800
